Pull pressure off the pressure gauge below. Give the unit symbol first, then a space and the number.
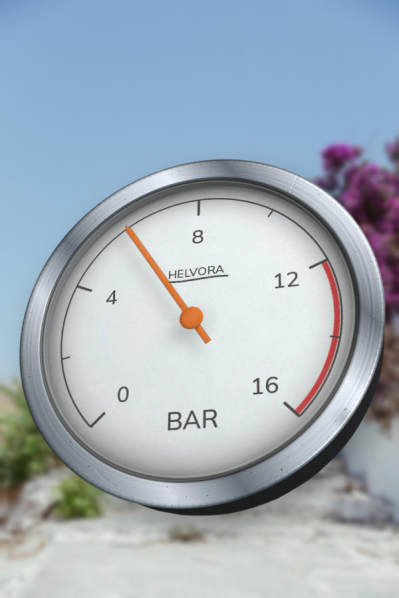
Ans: bar 6
